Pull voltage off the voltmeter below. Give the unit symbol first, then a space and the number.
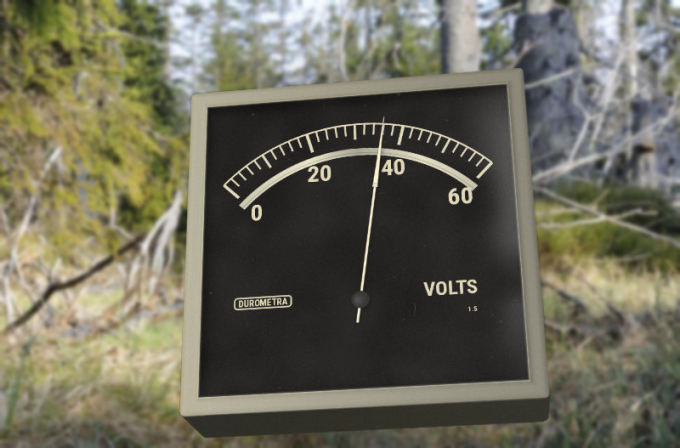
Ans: V 36
